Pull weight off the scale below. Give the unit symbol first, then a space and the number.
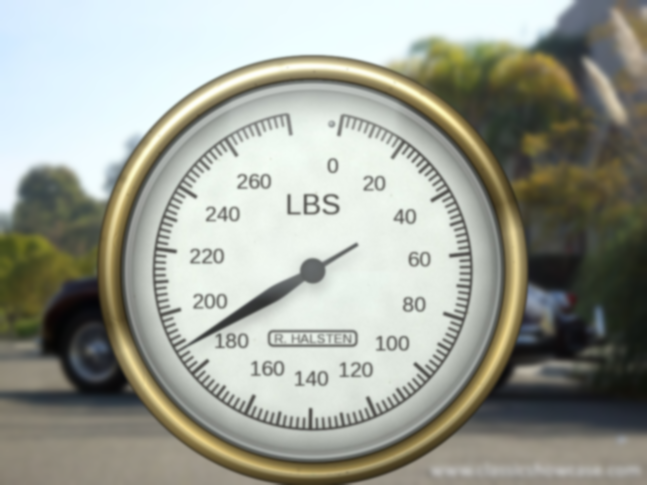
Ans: lb 188
